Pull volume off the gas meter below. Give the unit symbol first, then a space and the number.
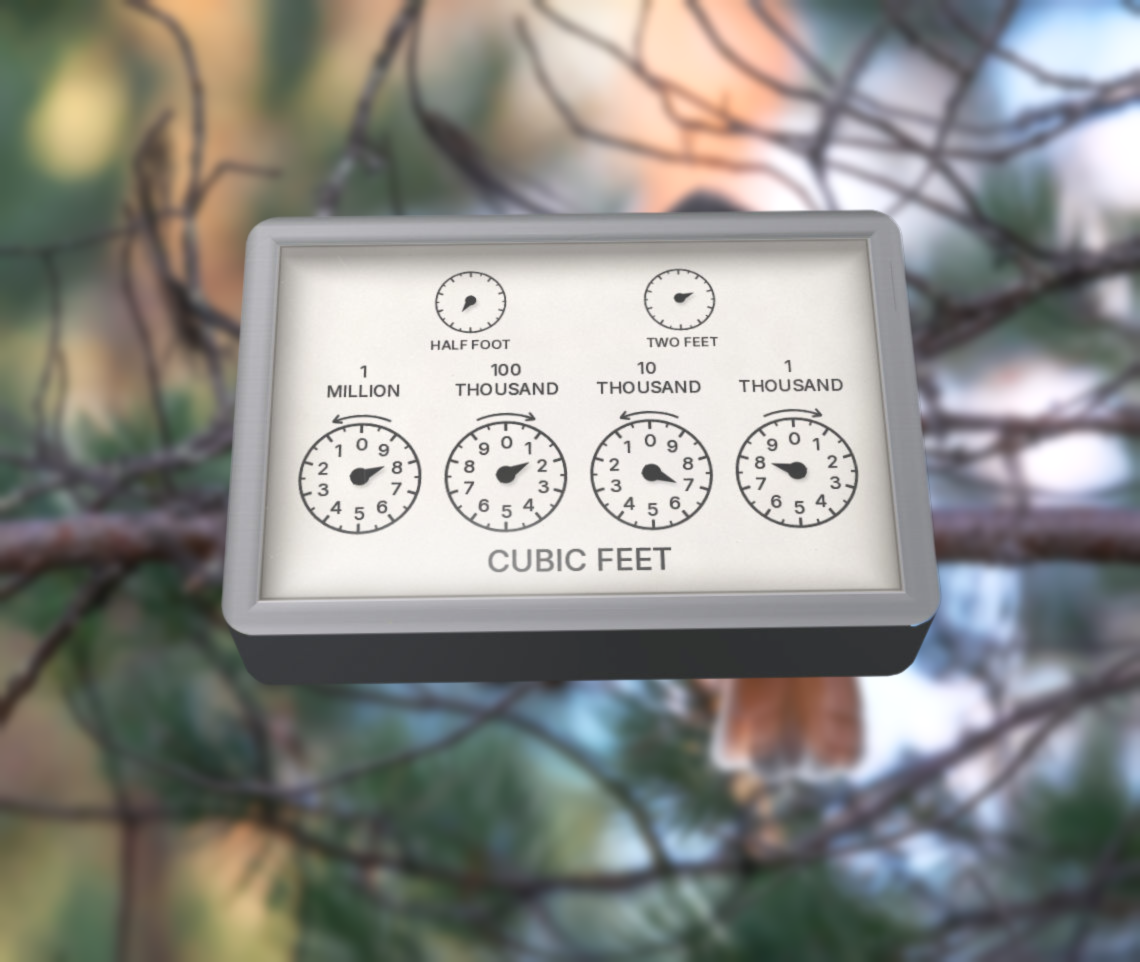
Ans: ft³ 816800
